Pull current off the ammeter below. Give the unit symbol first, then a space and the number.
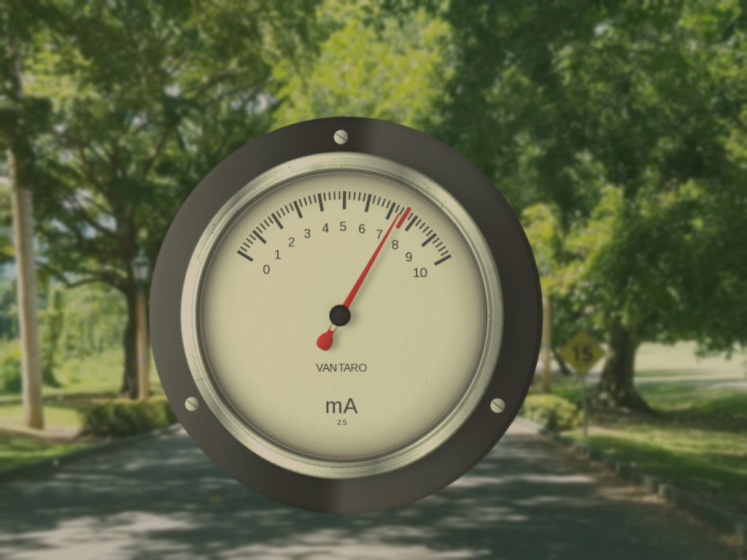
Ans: mA 7.4
